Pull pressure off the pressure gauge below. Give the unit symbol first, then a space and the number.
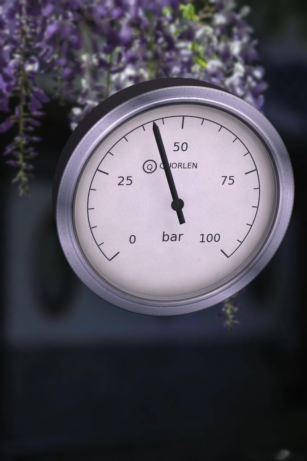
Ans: bar 42.5
